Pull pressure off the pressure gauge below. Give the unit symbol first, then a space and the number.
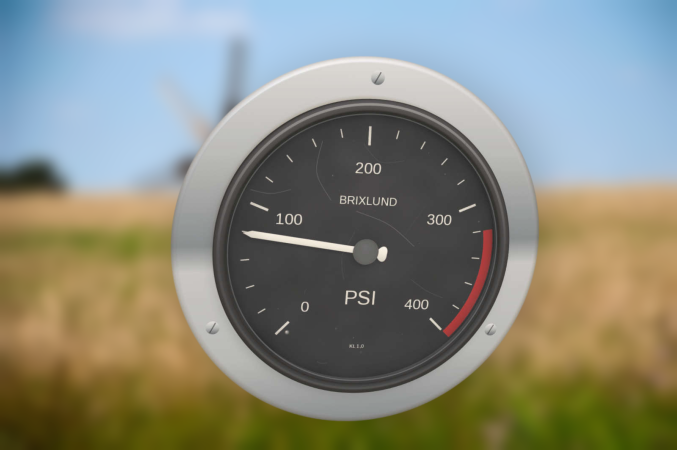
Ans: psi 80
